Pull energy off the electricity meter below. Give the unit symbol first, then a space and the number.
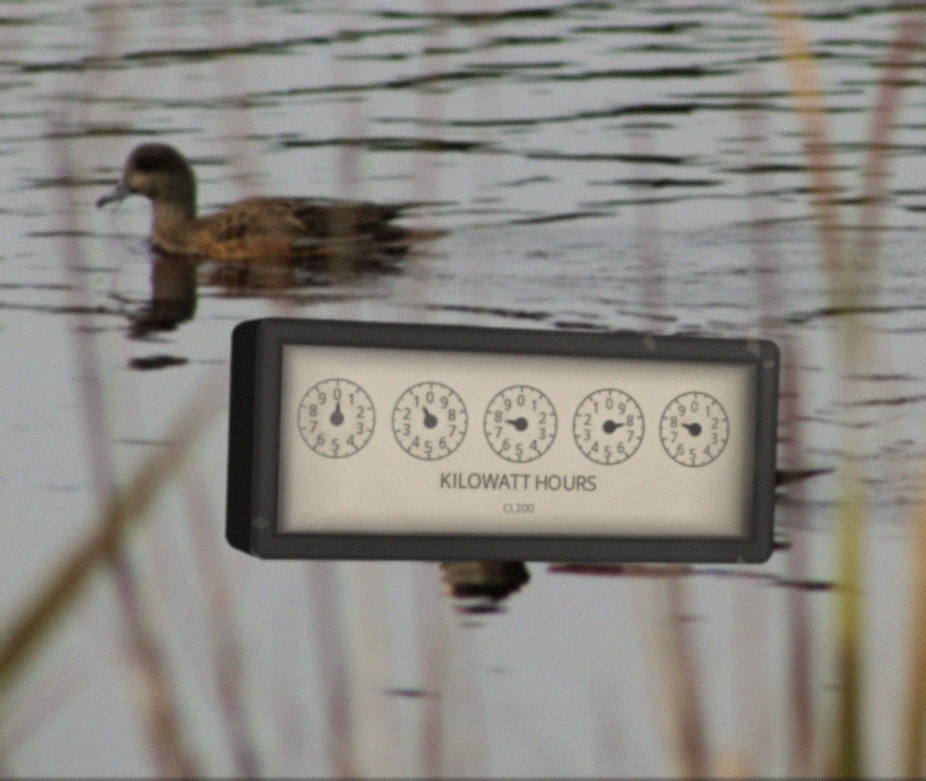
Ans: kWh 778
